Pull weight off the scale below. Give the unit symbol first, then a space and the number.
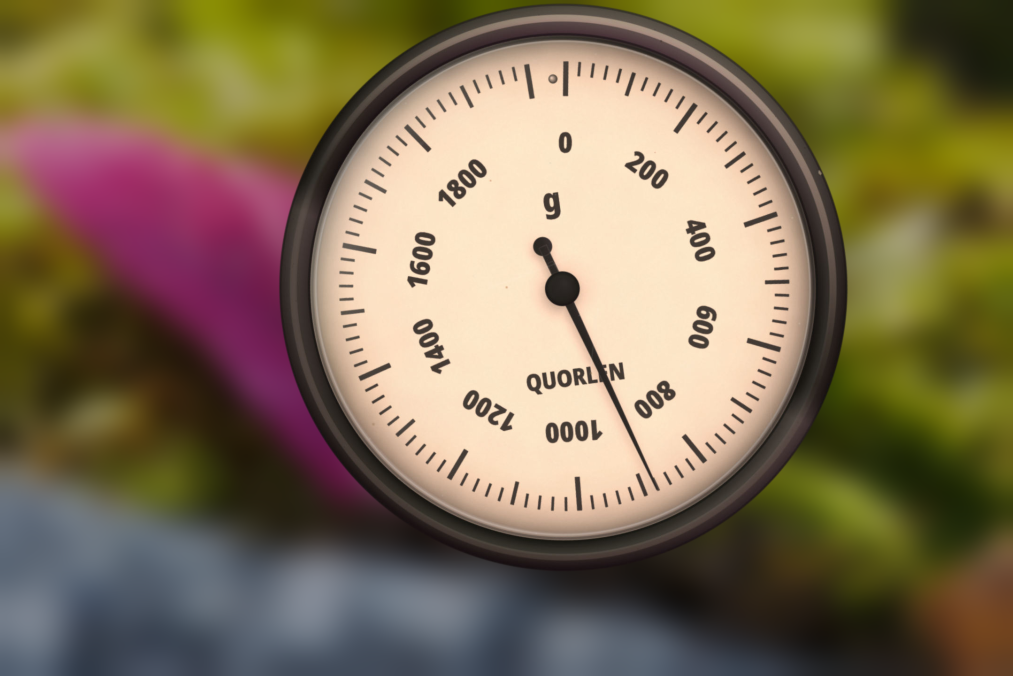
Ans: g 880
